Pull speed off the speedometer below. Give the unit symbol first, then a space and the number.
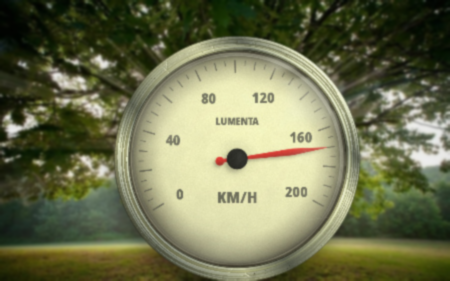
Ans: km/h 170
